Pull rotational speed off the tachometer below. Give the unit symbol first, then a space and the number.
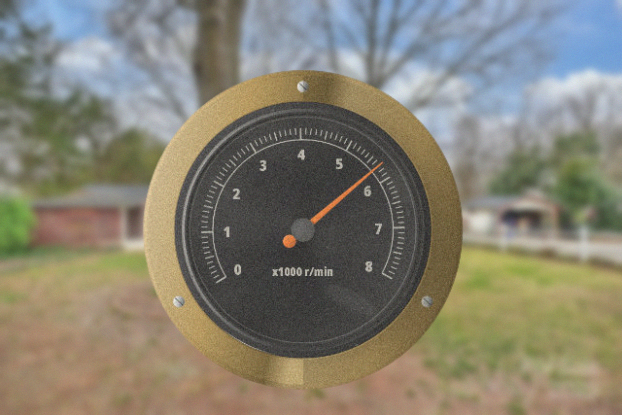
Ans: rpm 5700
